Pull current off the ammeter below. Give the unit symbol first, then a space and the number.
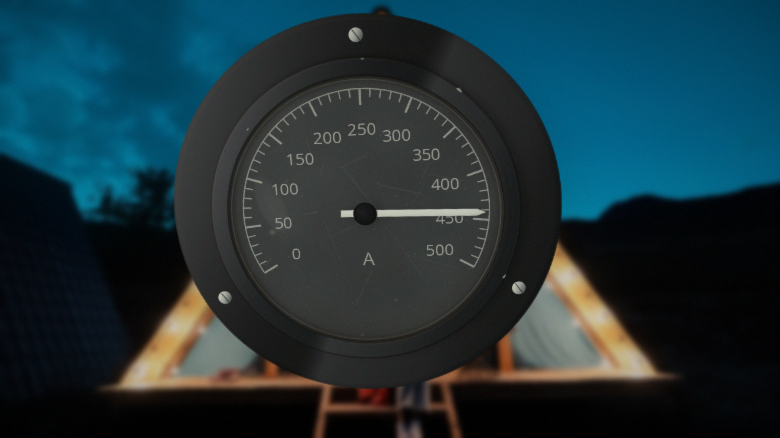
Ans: A 440
